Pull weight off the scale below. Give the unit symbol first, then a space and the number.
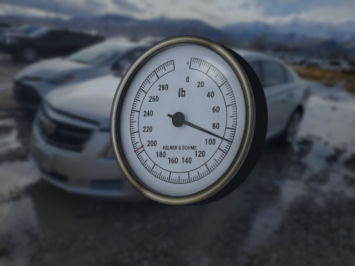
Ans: lb 90
